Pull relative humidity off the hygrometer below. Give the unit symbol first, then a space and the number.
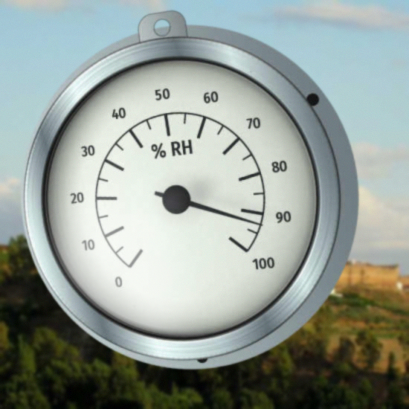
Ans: % 92.5
